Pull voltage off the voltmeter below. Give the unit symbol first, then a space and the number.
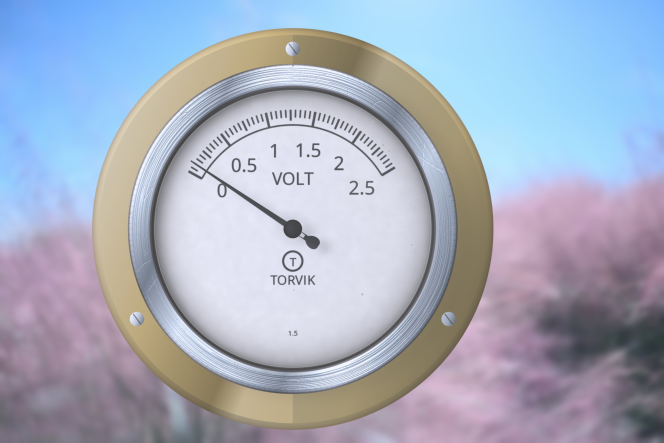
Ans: V 0.1
